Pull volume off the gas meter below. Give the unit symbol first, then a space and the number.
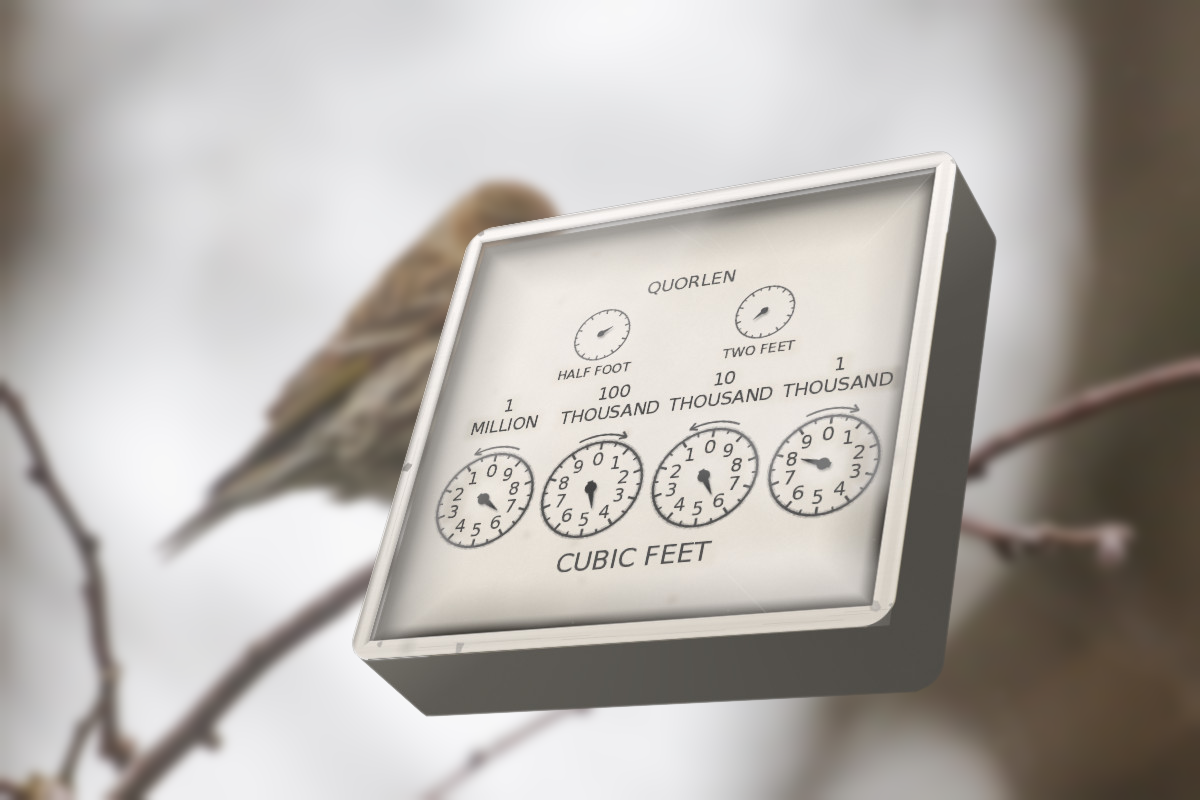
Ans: ft³ 645800
